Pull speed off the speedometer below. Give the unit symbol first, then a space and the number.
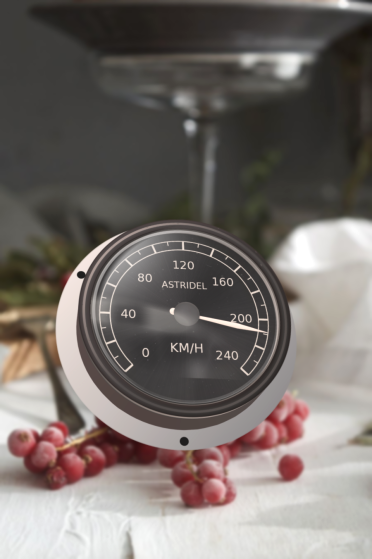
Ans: km/h 210
